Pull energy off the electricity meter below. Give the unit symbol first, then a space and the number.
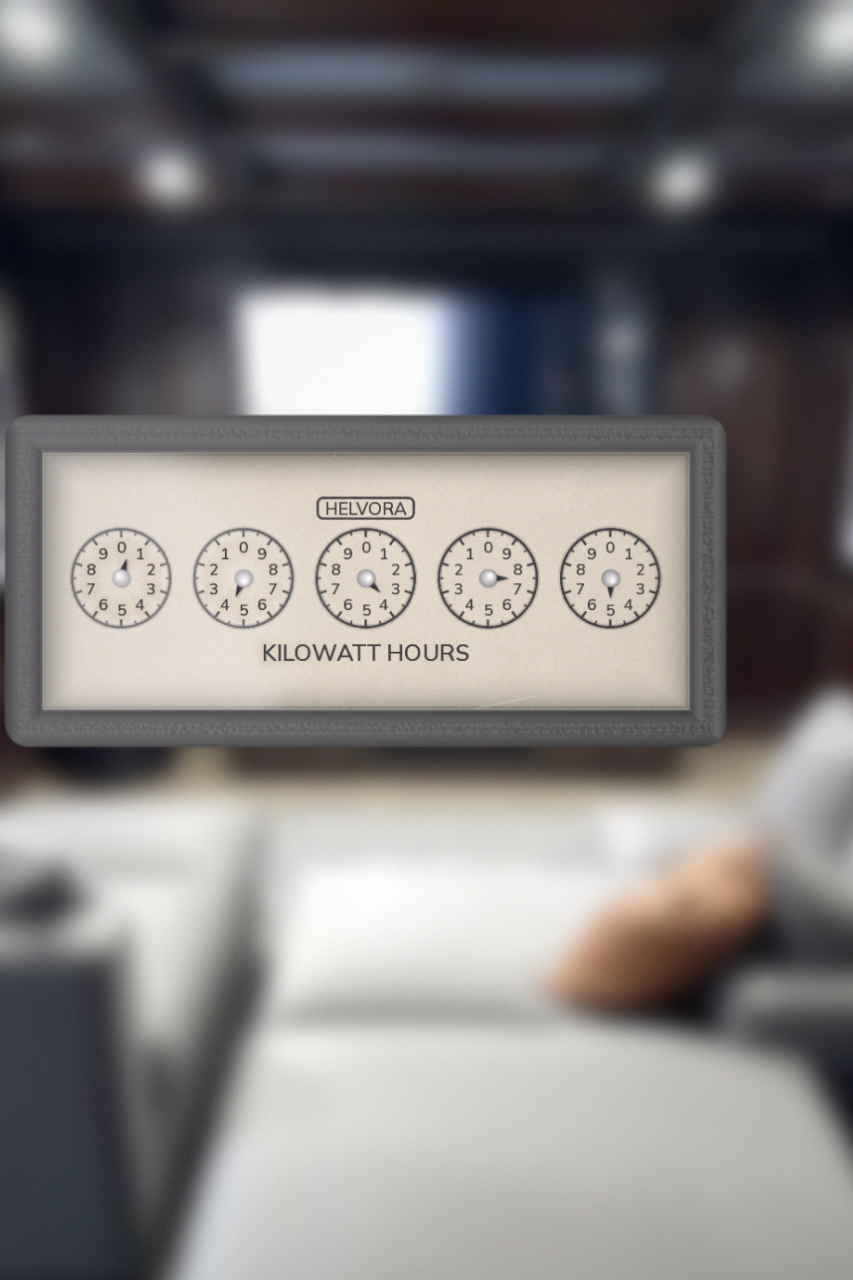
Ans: kWh 4375
